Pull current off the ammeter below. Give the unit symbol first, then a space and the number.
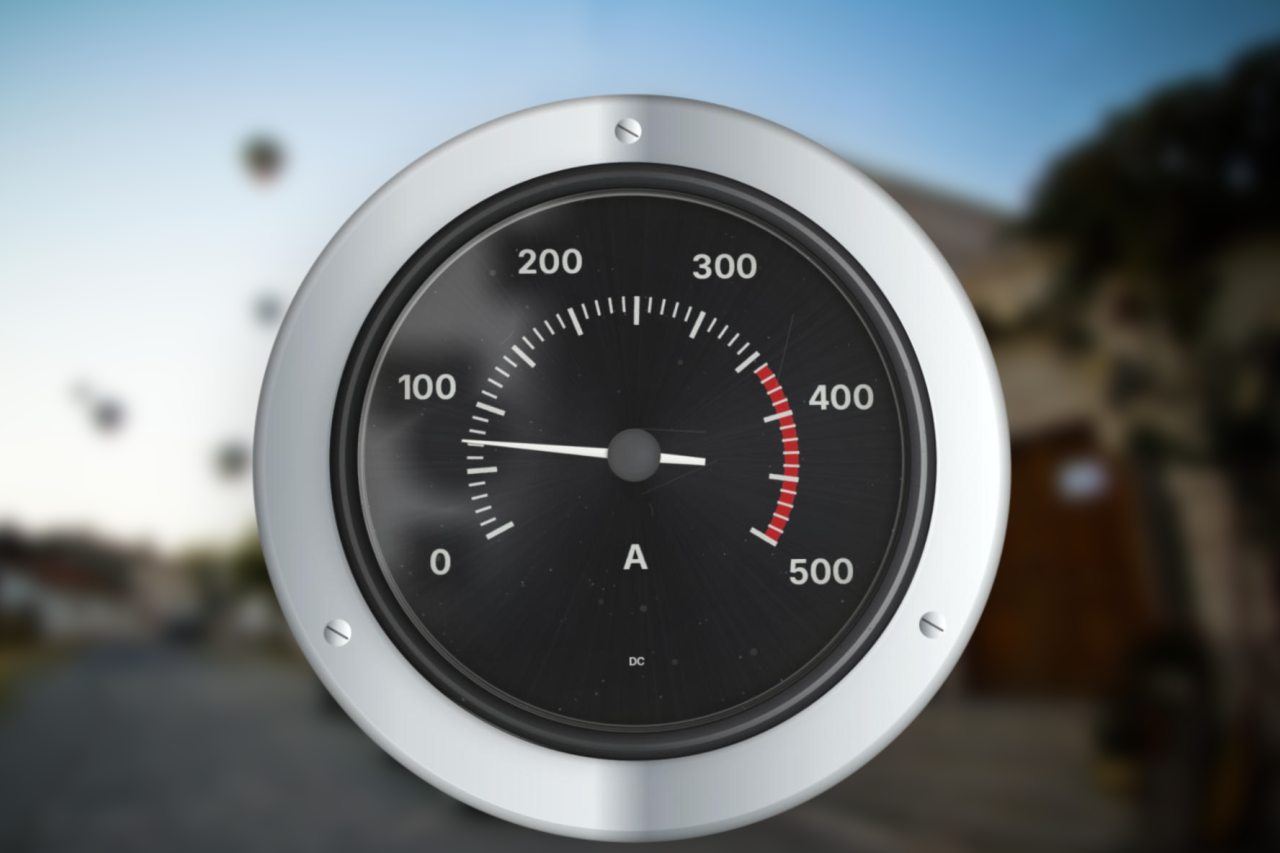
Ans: A 70
